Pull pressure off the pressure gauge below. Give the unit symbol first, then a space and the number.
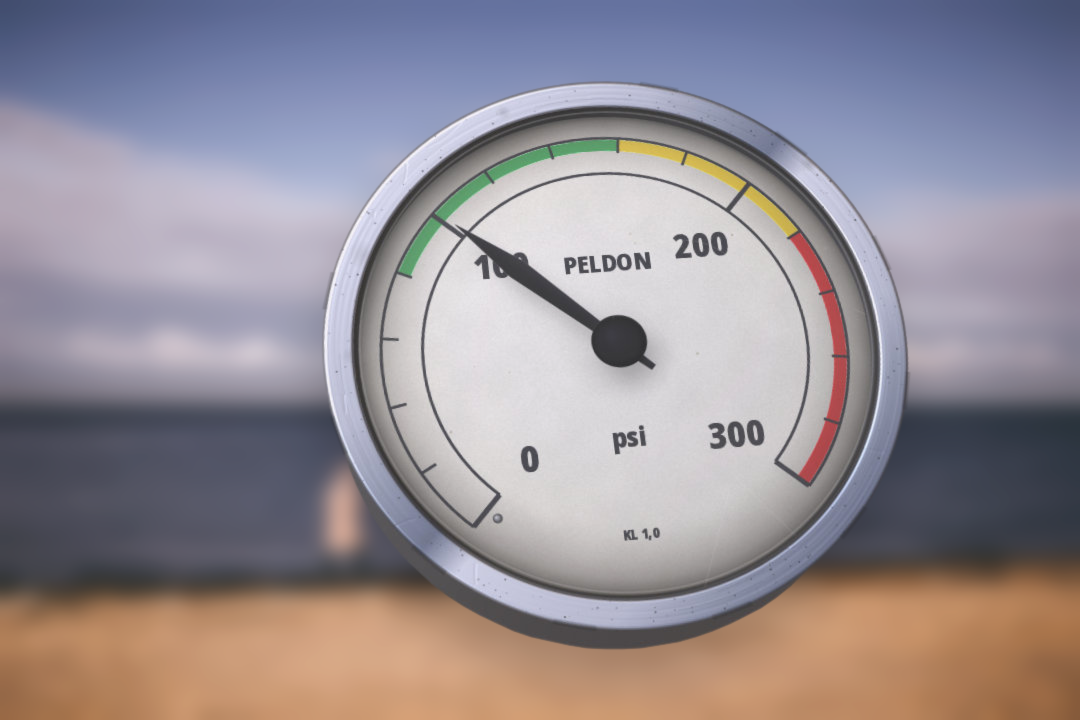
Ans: psi 100
